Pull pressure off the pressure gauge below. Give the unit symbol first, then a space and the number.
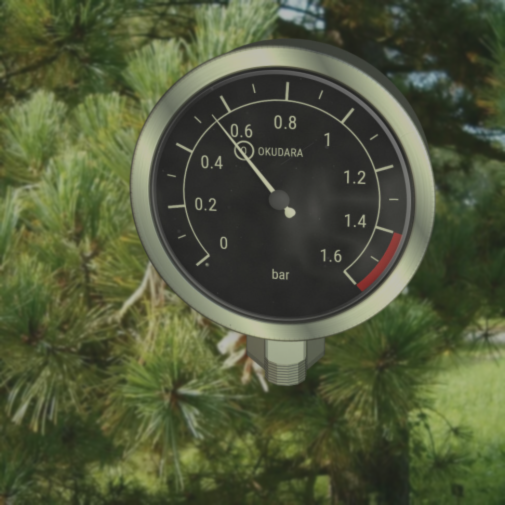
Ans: bar 0.55
